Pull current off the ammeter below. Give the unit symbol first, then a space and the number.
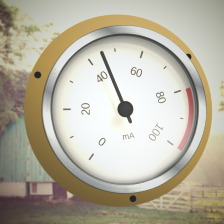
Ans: mA 45
